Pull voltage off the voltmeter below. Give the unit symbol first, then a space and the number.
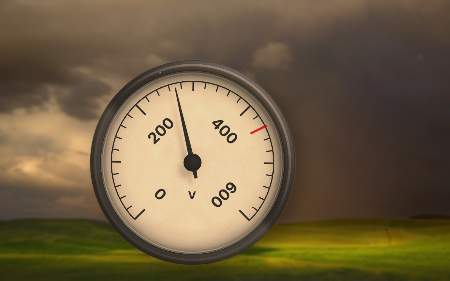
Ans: V 270
